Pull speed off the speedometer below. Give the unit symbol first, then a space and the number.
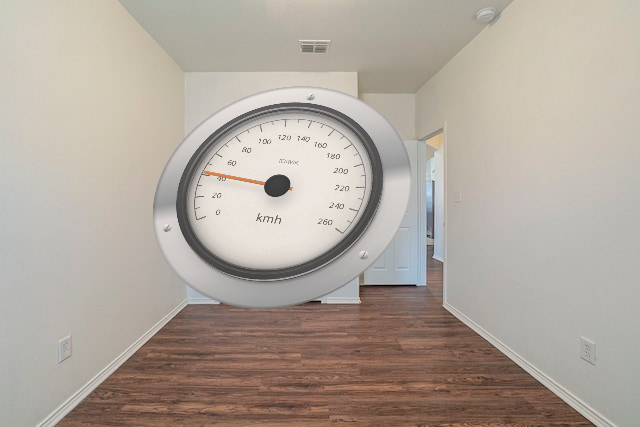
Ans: km/h 40
